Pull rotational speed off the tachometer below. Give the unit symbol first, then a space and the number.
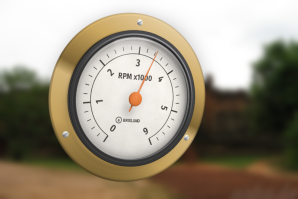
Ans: rpm 3400
